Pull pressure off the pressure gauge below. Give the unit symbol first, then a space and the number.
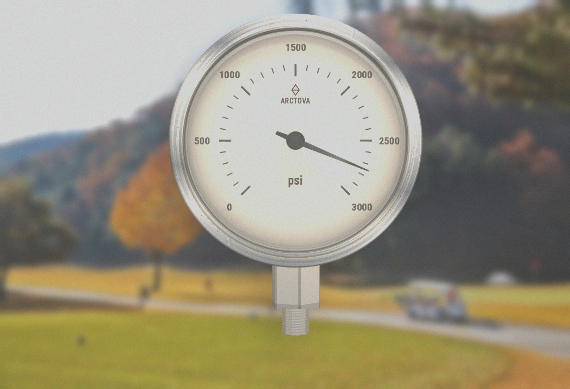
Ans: psi 2750
